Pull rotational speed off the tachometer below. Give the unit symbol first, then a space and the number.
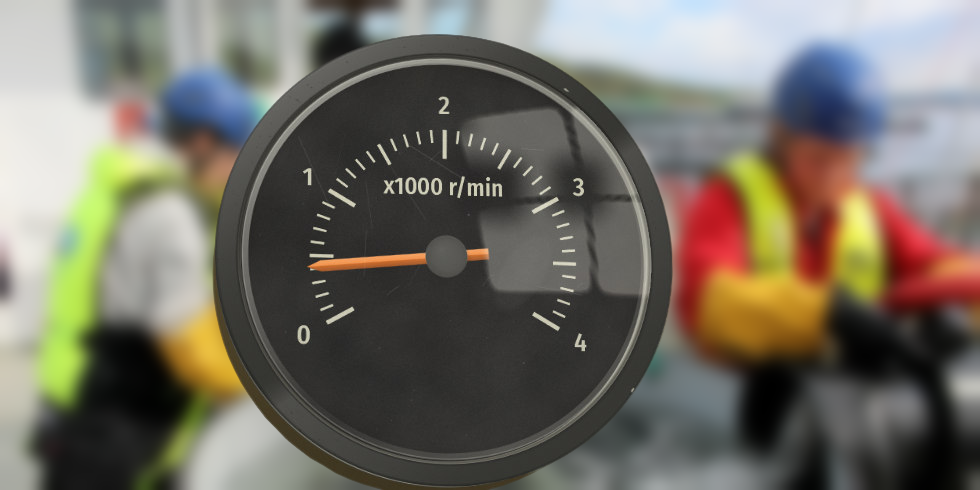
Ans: rpm 400
